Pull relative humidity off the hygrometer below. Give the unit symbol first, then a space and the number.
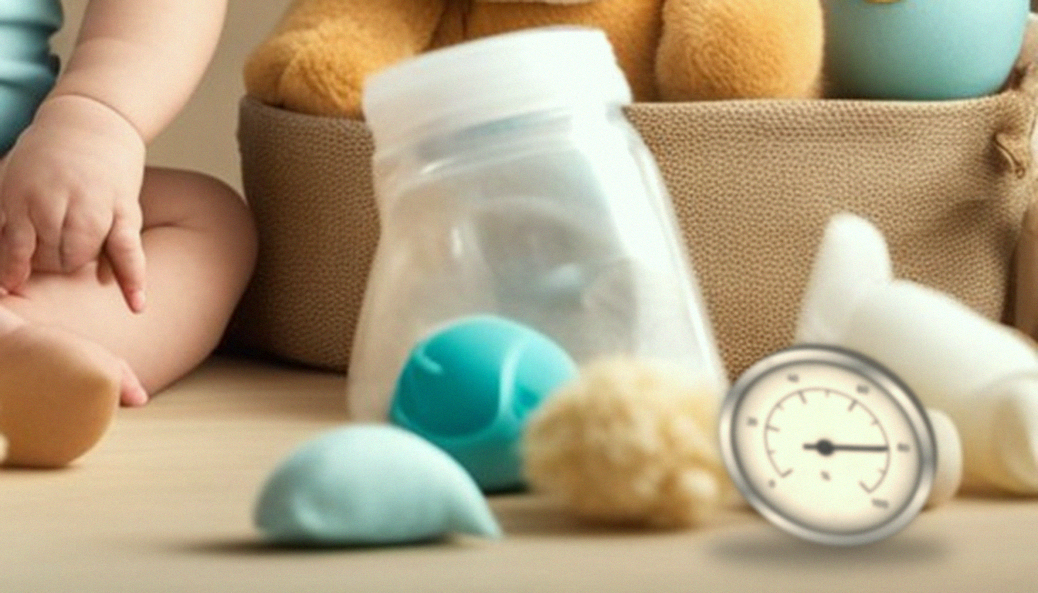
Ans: % 80
